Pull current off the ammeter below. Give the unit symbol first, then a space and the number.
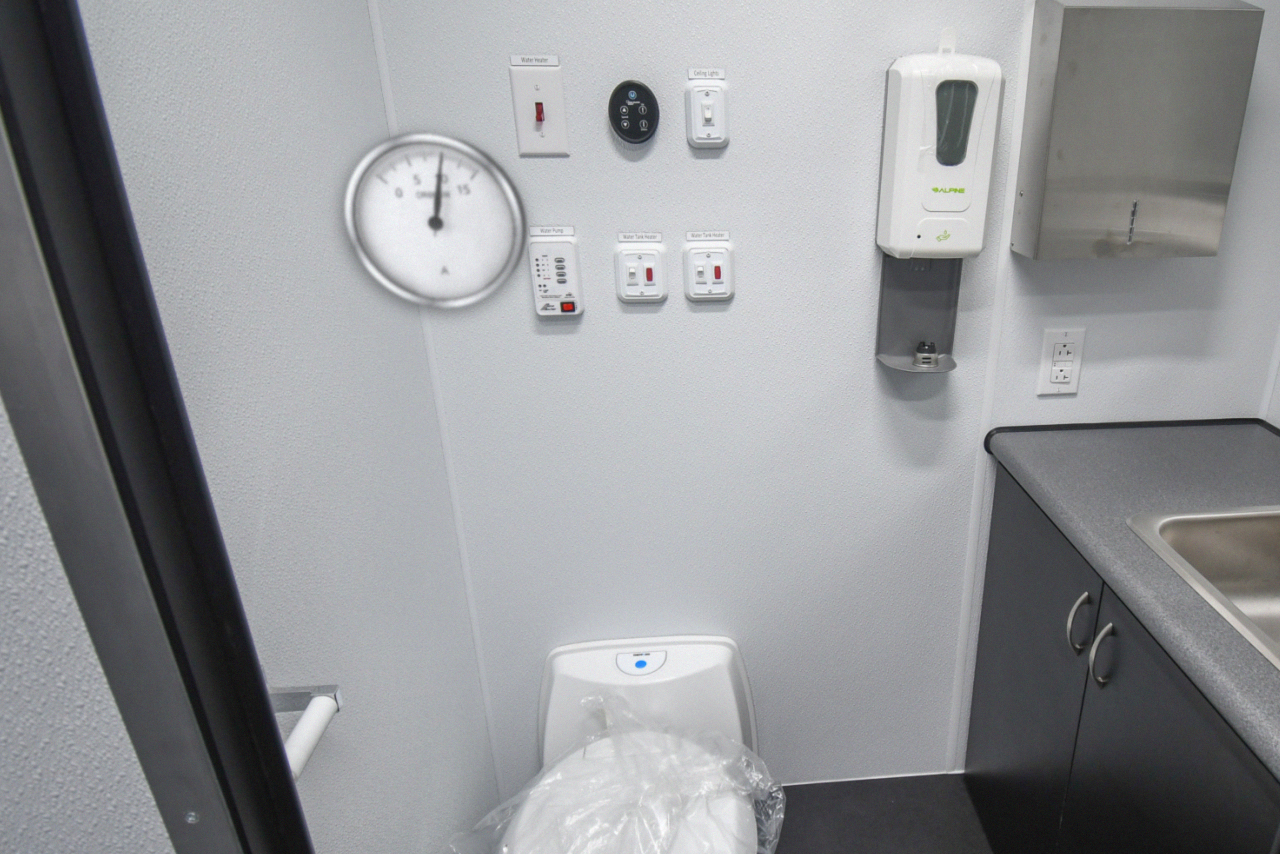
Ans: A 10
